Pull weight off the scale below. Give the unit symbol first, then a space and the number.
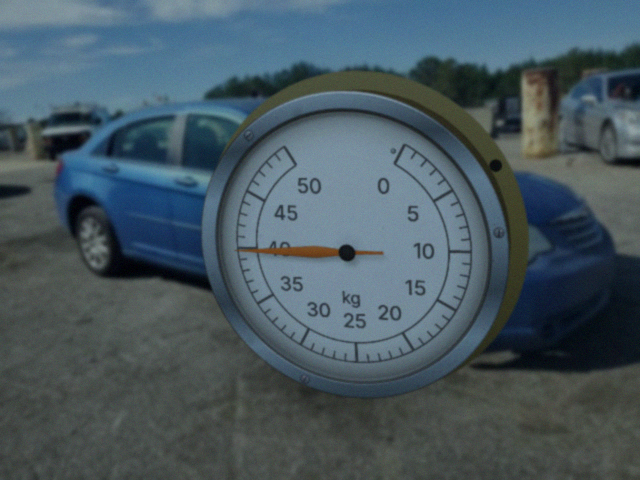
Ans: kg 40
